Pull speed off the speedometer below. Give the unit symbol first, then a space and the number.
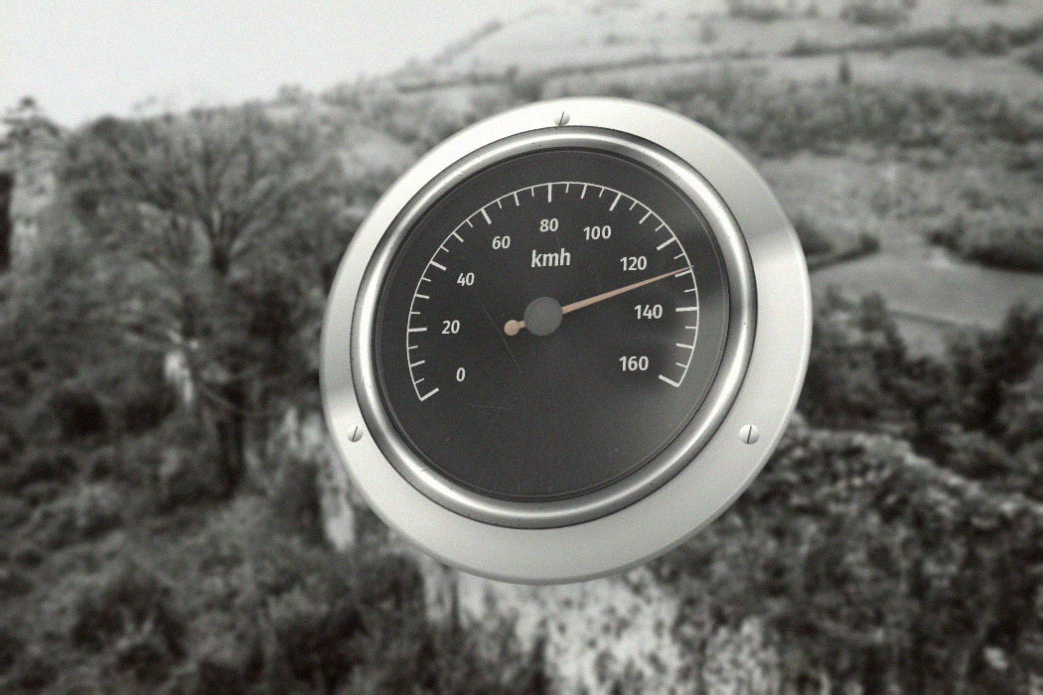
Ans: km/h 130
